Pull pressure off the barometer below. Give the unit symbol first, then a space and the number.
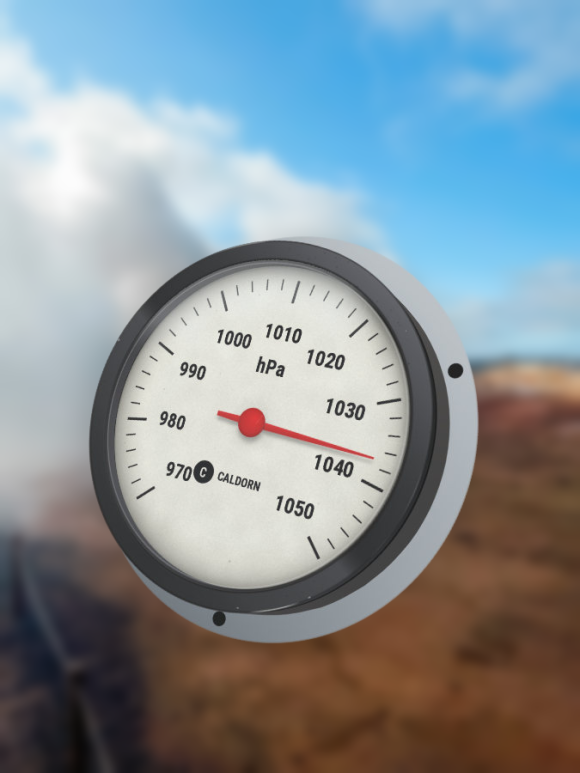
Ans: hPa 1037
